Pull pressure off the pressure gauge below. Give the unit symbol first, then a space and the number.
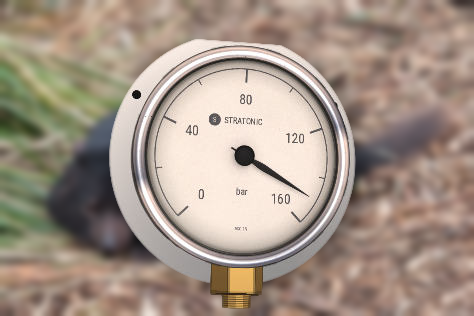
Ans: bar 150
